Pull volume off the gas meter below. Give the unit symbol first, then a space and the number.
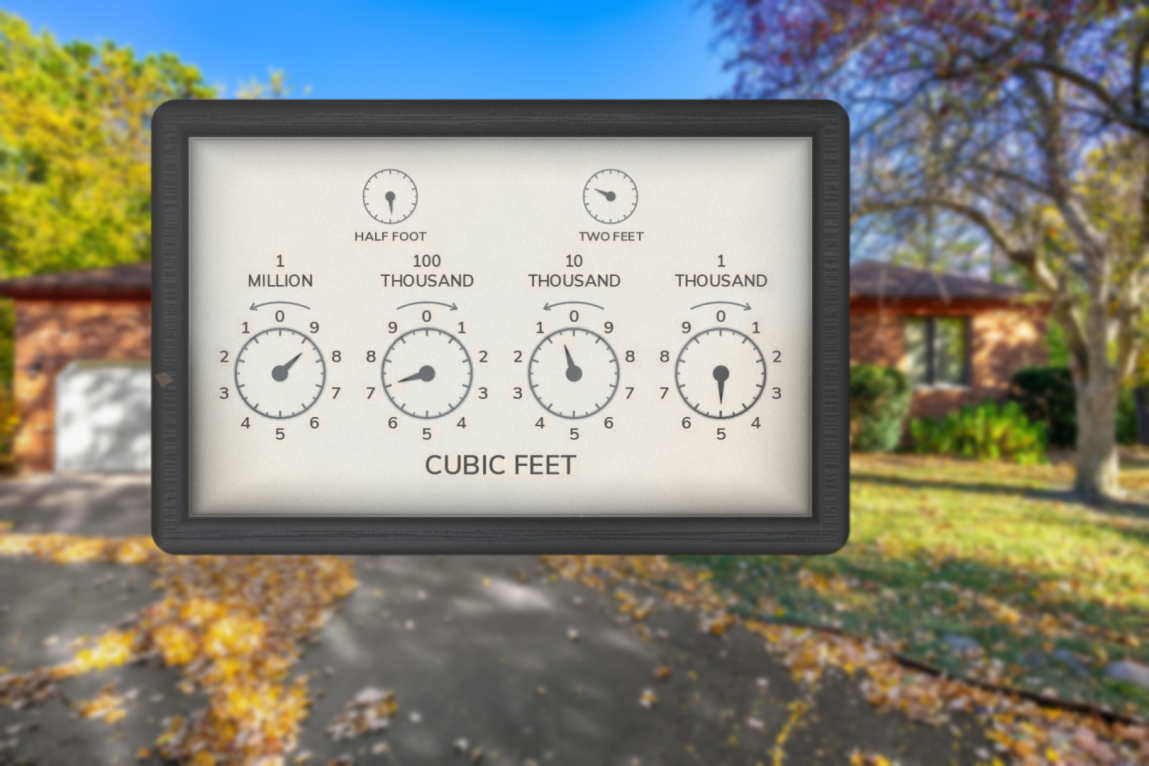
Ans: ft³ 870500
